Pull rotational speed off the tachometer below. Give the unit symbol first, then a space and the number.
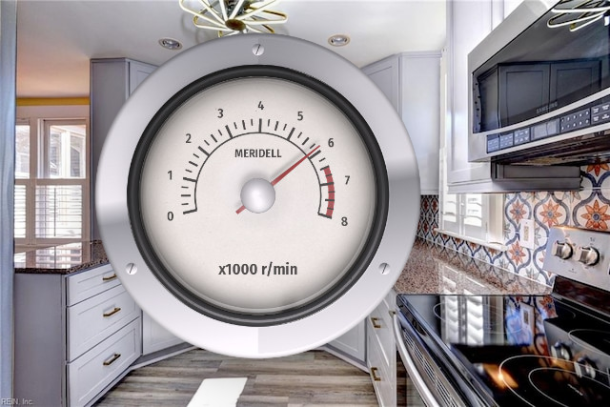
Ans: rpm 5875
